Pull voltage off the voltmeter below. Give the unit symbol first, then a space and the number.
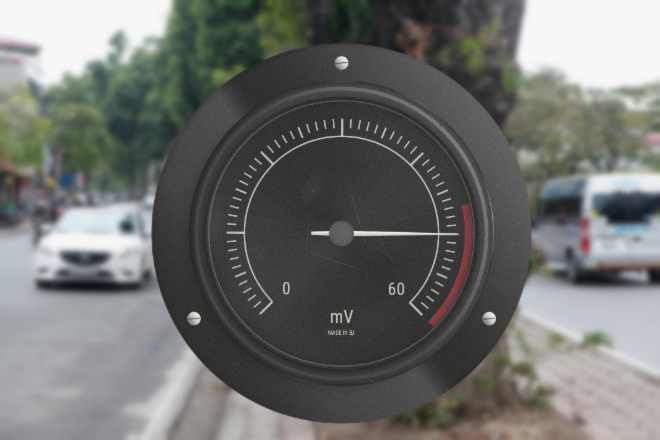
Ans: mV 50
